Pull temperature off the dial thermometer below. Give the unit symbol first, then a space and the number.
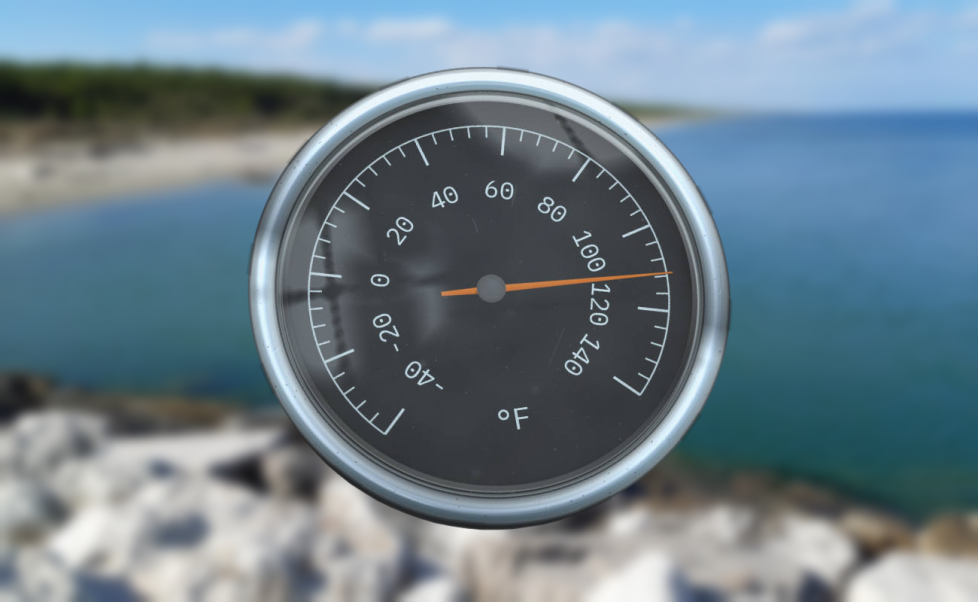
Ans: °F 112
